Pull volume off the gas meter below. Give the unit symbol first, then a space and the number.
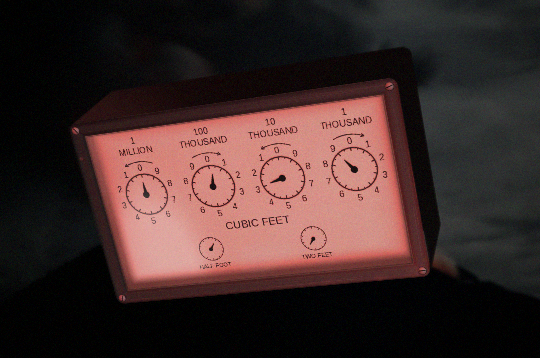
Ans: ft³ 2900
